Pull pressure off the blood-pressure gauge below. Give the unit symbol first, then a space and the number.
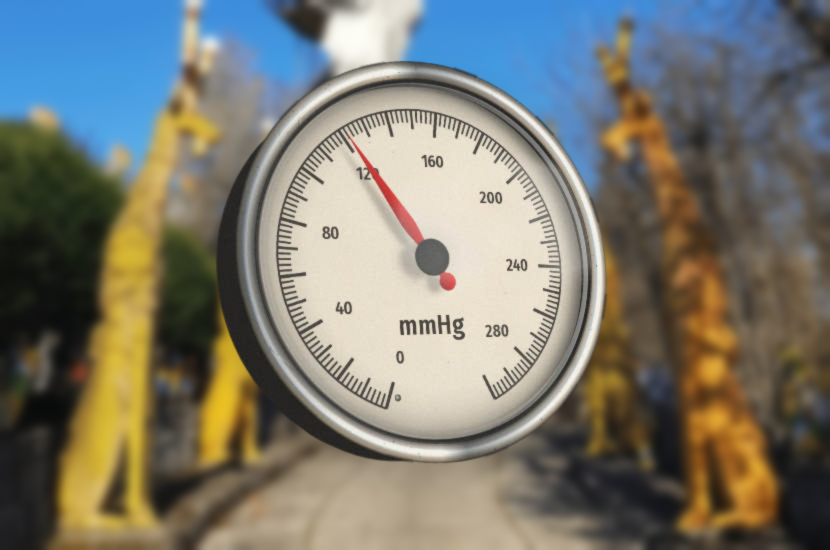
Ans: mmHg 120
